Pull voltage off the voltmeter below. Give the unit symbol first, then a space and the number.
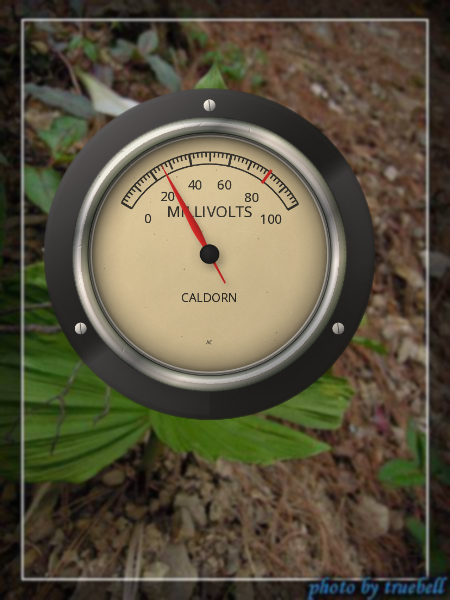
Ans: mV 26
